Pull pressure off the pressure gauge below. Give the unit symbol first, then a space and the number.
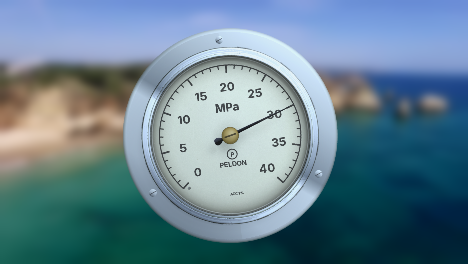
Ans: MPa 30
